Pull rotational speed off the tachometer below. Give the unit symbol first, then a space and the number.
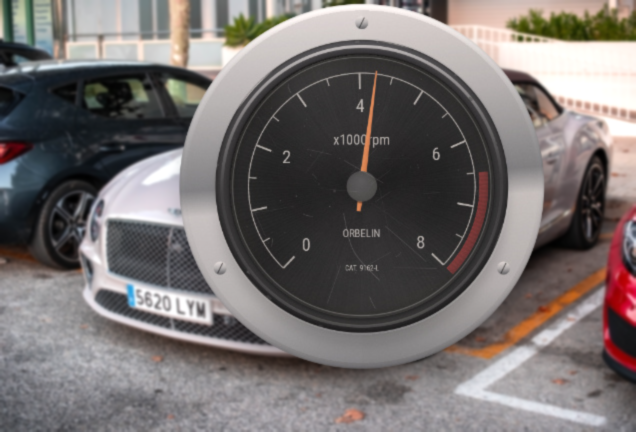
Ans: rpm 4250
